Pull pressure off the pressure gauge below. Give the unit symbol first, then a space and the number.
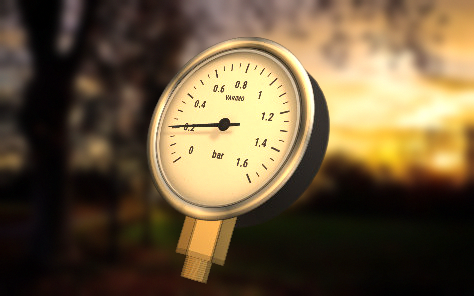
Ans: bar 0.2
